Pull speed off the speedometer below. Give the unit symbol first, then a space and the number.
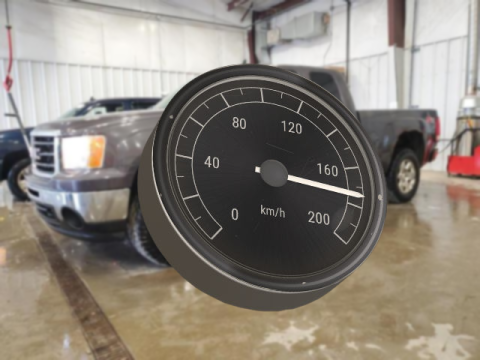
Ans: km/h 175
